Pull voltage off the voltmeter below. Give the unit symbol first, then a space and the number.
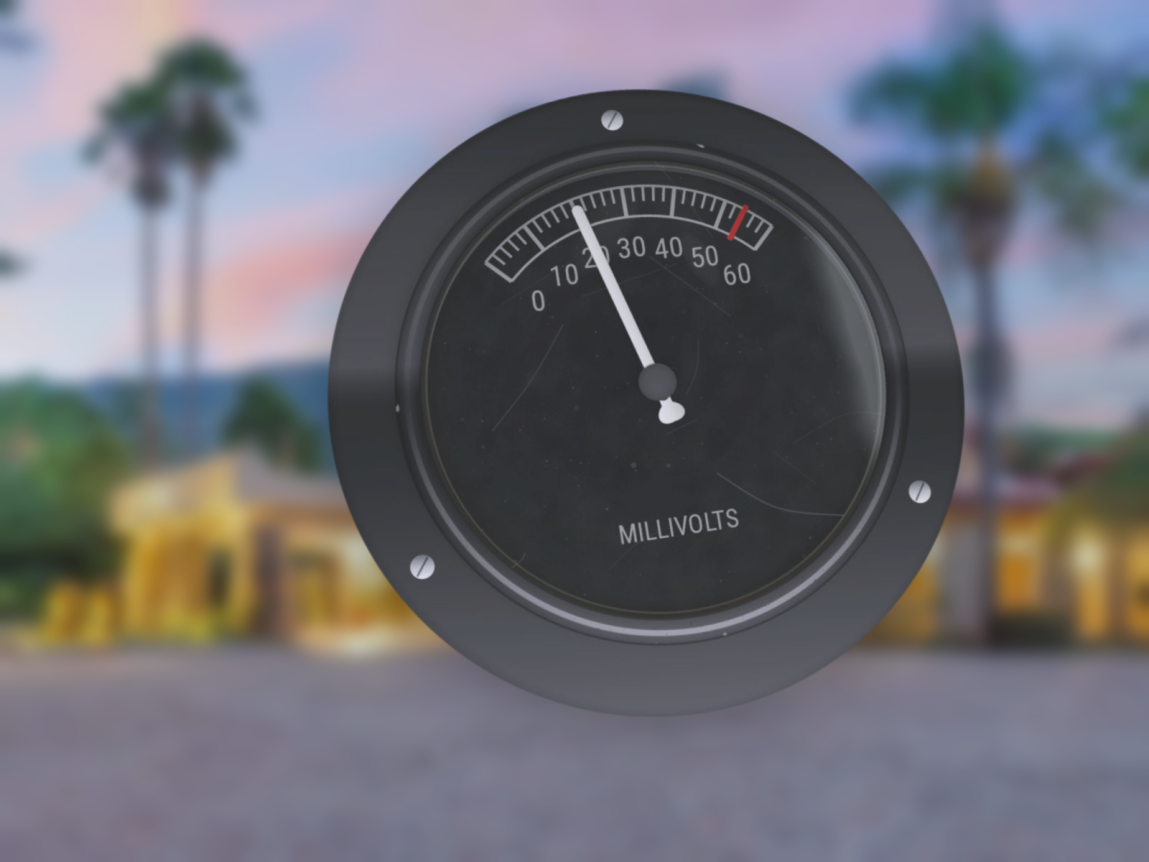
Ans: mV 20
